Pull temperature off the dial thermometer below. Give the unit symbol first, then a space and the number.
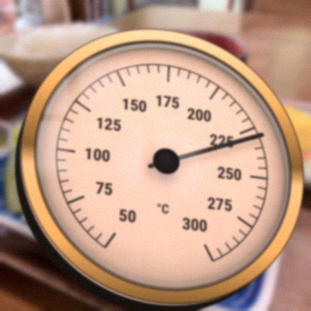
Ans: °C 230
